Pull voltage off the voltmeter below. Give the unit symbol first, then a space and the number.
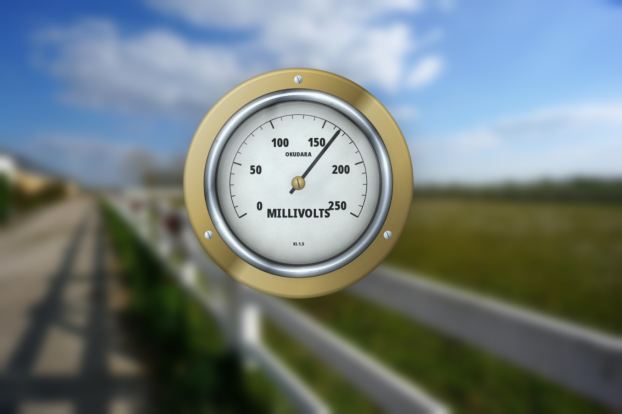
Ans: mV 165
